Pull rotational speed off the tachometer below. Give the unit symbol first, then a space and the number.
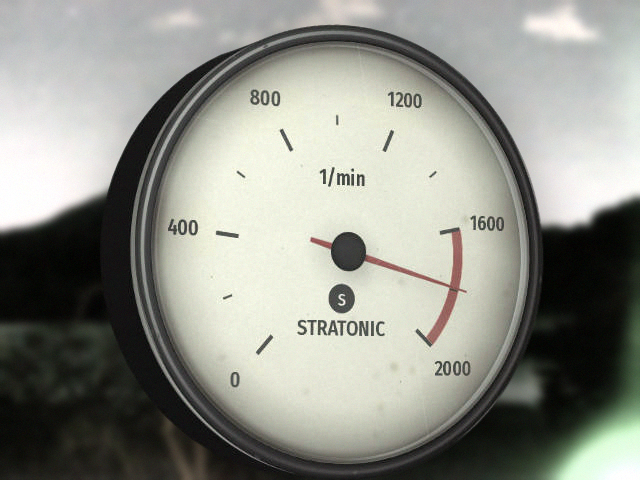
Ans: rpm 1800
